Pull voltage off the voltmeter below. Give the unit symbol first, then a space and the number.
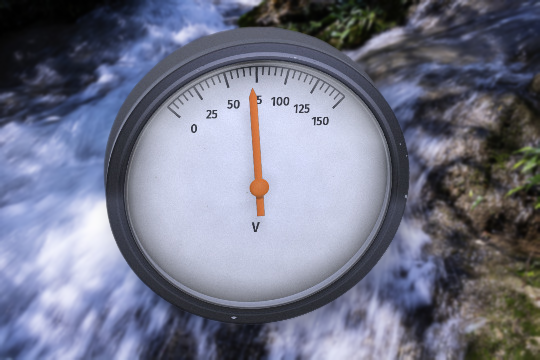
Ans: V 70
